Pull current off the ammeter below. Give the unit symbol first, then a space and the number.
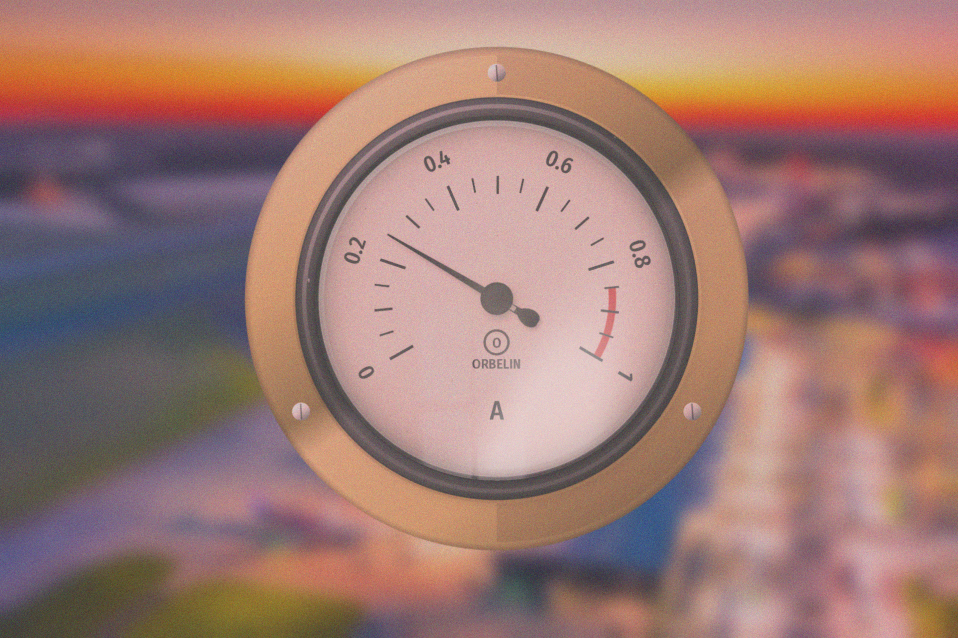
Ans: A 0.25
